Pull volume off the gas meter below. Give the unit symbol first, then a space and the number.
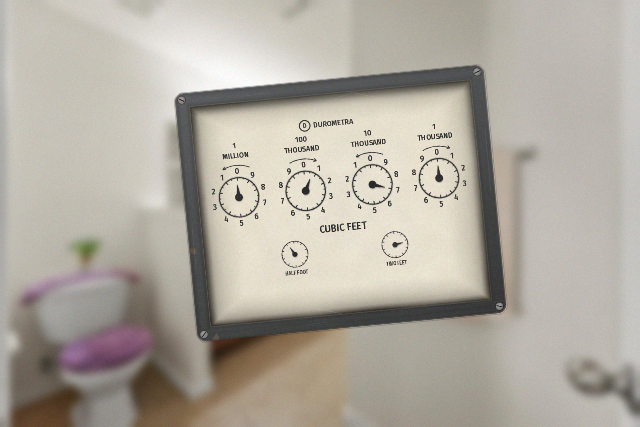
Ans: ft³ 7000
